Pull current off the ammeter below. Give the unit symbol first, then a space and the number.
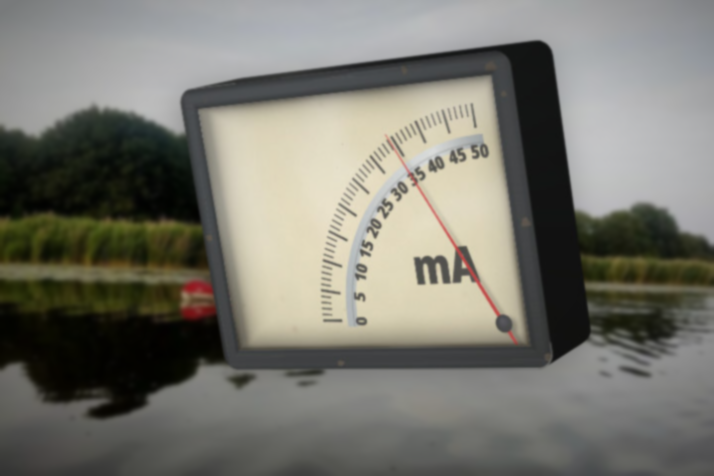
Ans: mA 35
